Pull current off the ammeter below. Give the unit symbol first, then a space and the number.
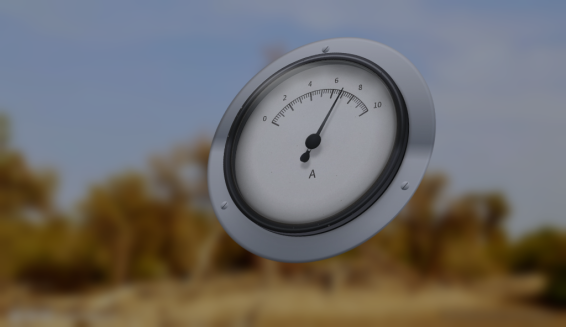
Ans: A 7
